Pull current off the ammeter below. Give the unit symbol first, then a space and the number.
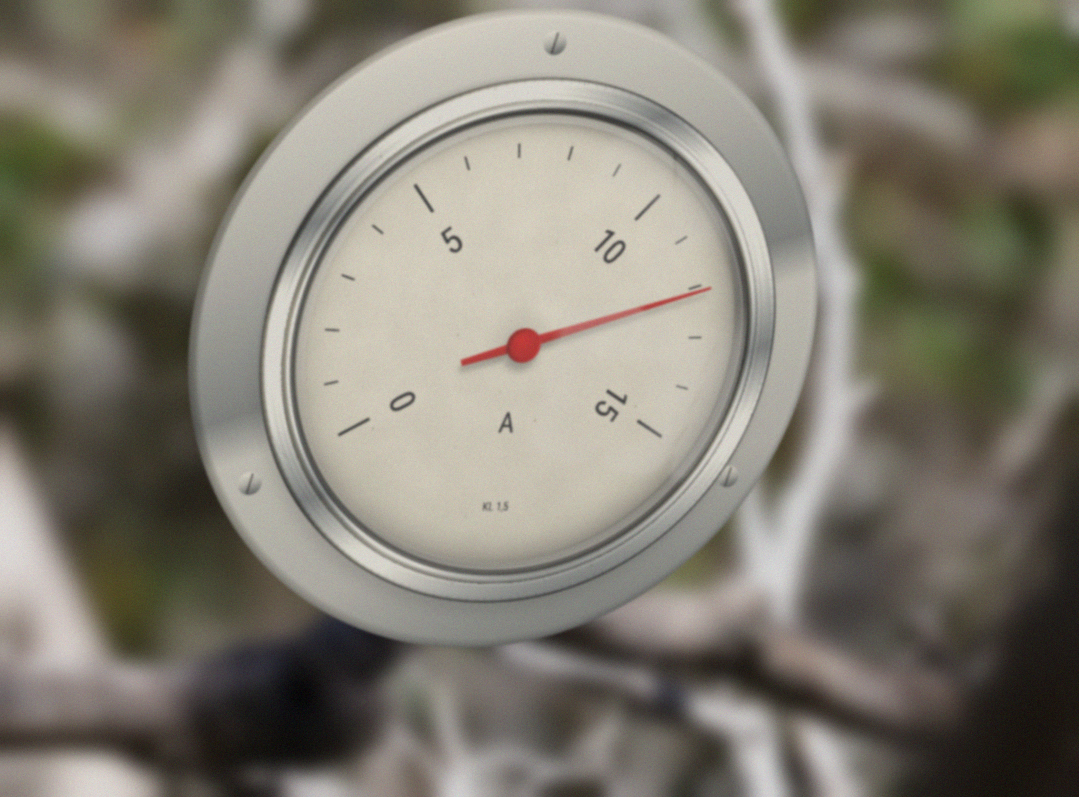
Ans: A 12
